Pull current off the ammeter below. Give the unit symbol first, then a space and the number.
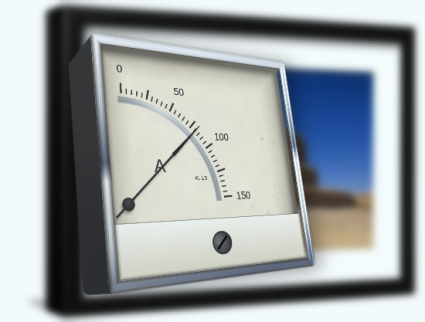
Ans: A 80
